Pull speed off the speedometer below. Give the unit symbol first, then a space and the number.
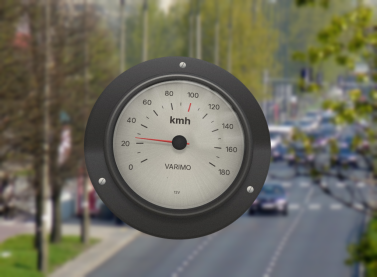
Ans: km/h 25
